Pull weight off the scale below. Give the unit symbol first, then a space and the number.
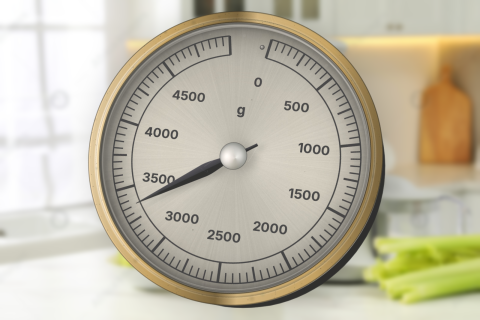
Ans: g 3350
